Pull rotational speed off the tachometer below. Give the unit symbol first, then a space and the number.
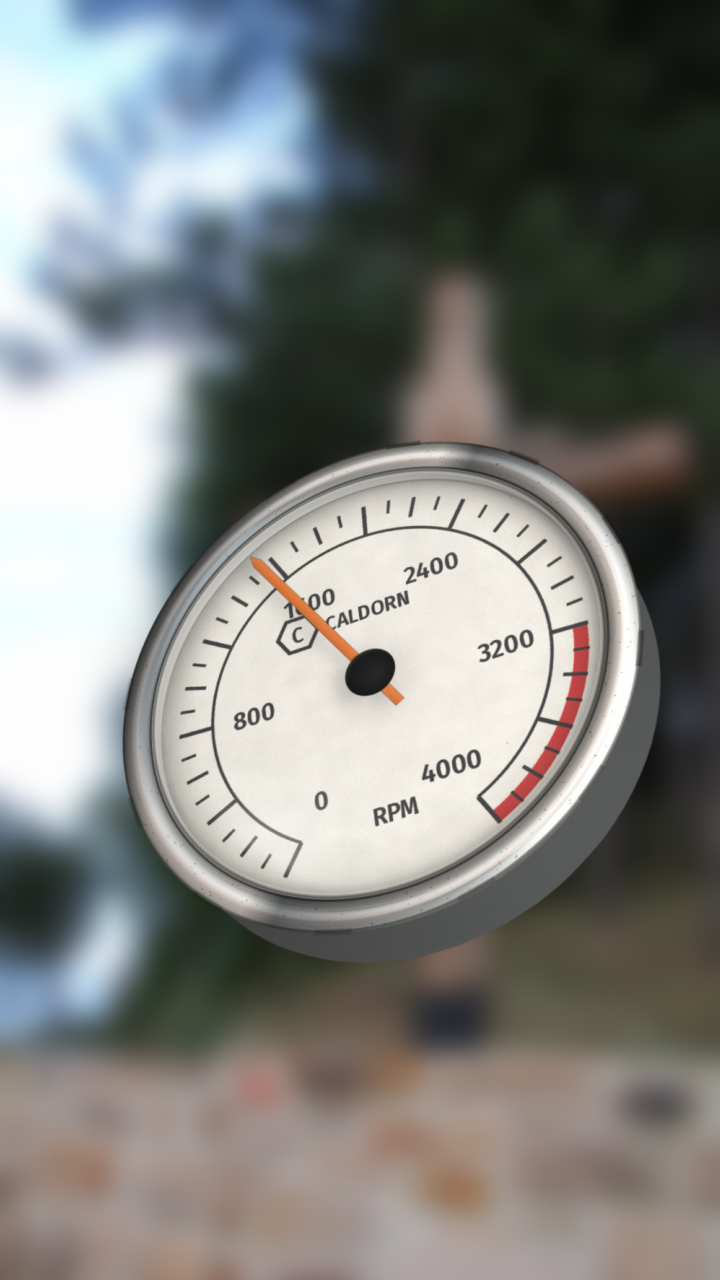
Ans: rpm 1550
